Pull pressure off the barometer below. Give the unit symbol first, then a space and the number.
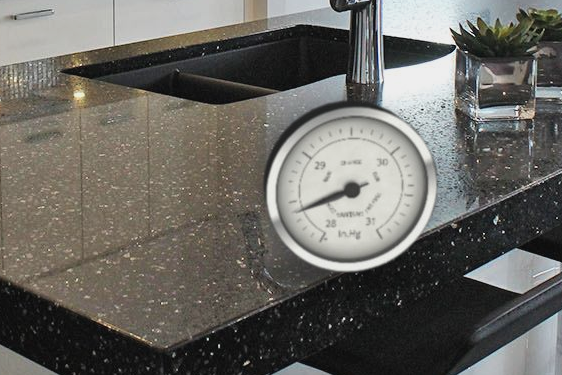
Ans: inHg 28.4
